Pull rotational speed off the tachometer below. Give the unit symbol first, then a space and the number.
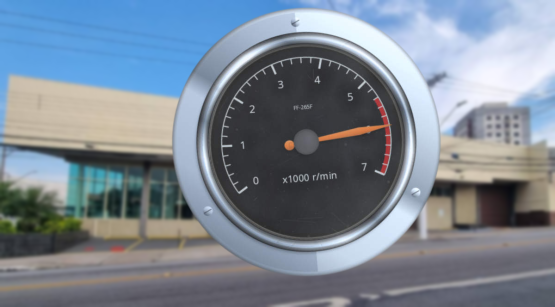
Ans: rpm 6000
